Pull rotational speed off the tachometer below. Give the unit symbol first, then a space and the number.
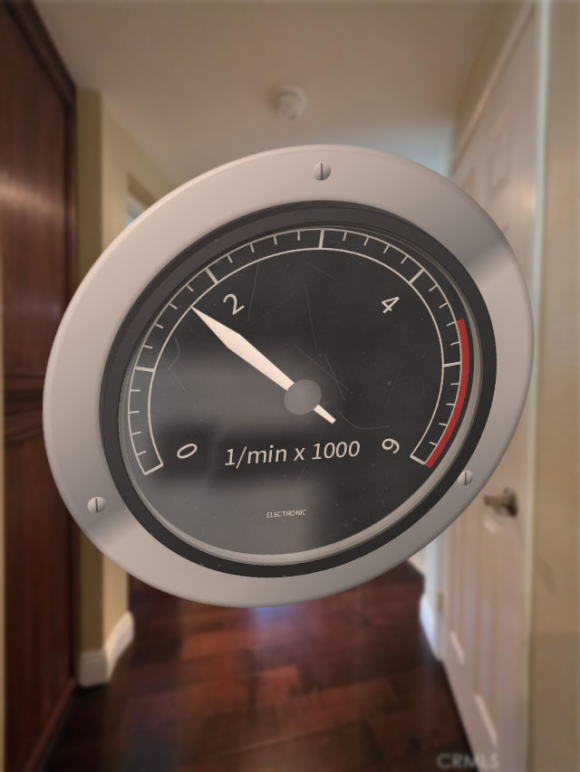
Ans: rpm 1700
